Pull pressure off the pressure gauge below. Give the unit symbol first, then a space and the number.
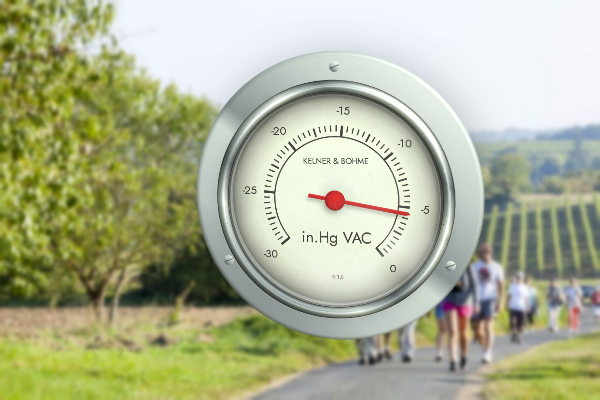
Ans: inHg -4.5
